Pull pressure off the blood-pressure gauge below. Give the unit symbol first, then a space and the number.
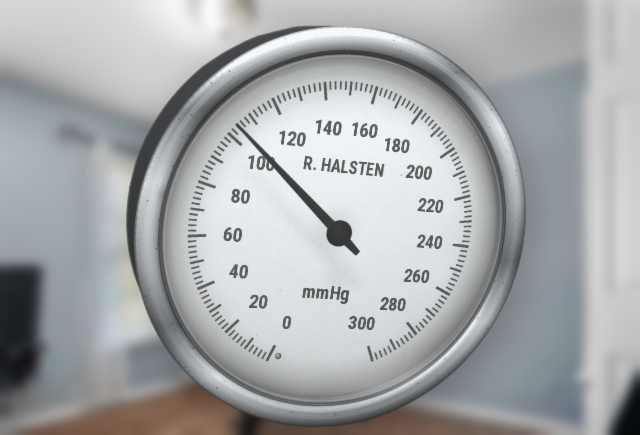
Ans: mmHg 104
